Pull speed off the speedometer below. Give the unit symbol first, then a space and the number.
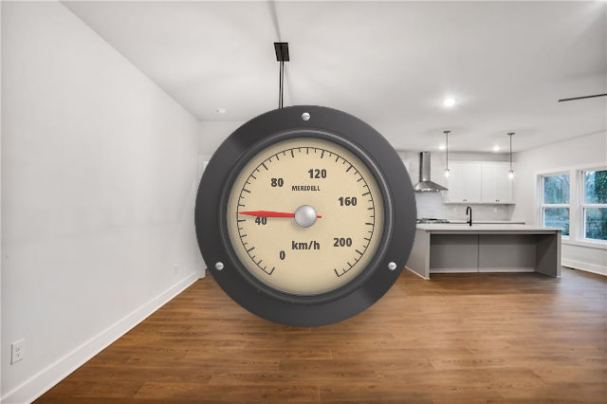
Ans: km/h 45
